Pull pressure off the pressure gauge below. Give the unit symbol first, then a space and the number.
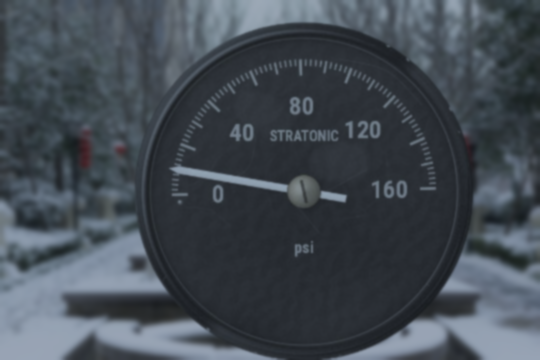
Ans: psi 10
